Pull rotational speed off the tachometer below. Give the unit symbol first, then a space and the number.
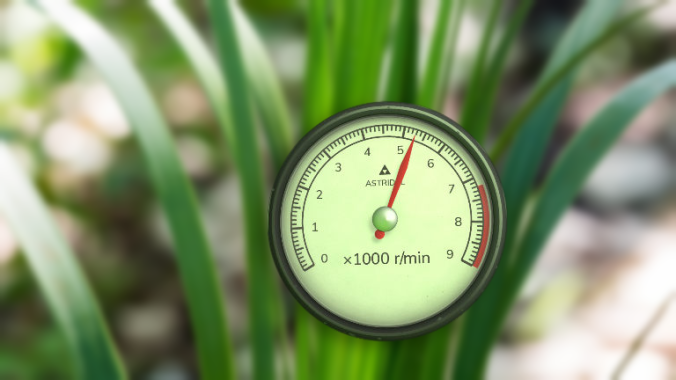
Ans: rpm 5300
